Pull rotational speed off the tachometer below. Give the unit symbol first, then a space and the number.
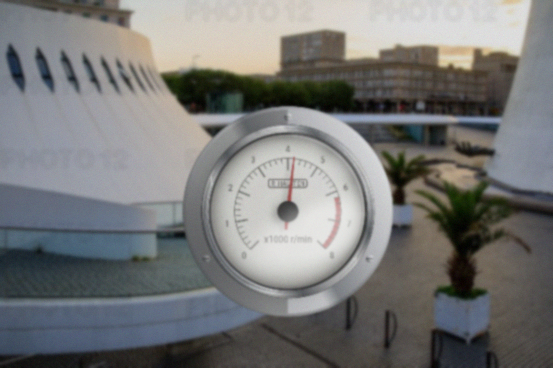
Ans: rpm 4200
